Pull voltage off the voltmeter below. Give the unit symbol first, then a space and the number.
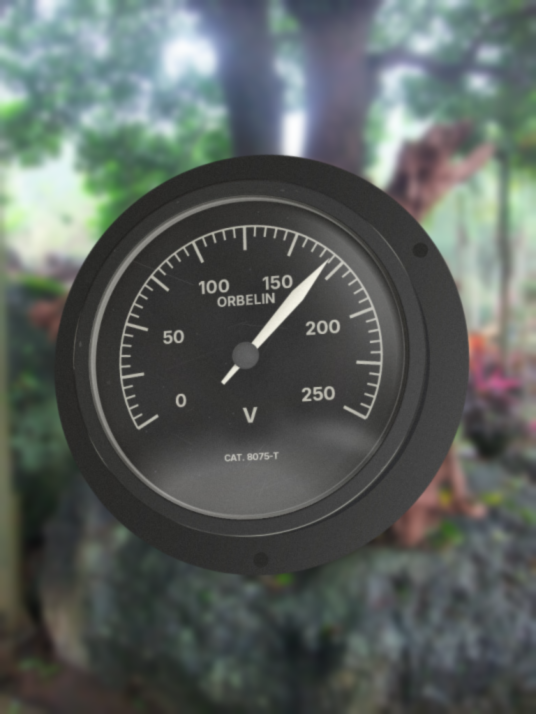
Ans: V 170
